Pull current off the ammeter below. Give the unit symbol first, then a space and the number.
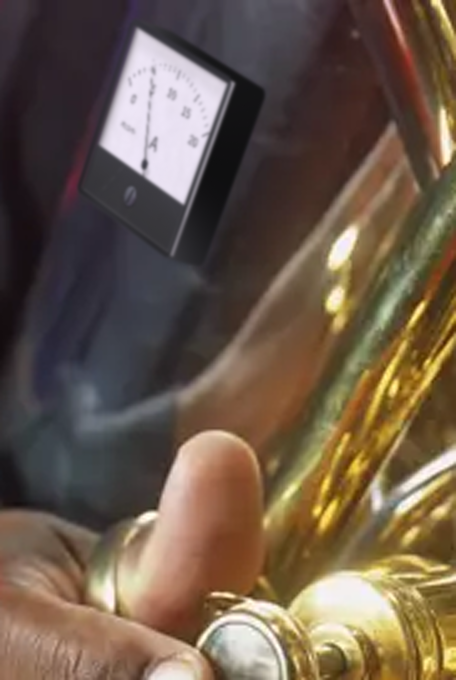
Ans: A 5
